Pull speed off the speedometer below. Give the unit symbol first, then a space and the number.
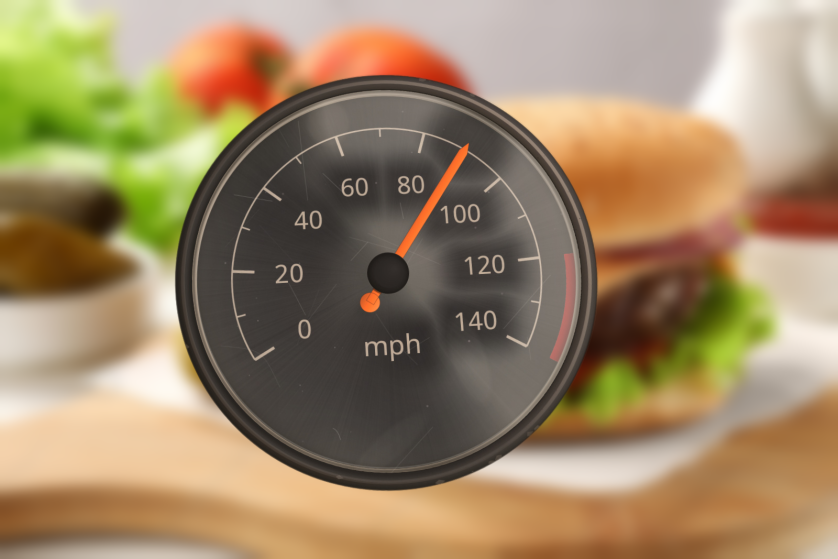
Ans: mph 90
